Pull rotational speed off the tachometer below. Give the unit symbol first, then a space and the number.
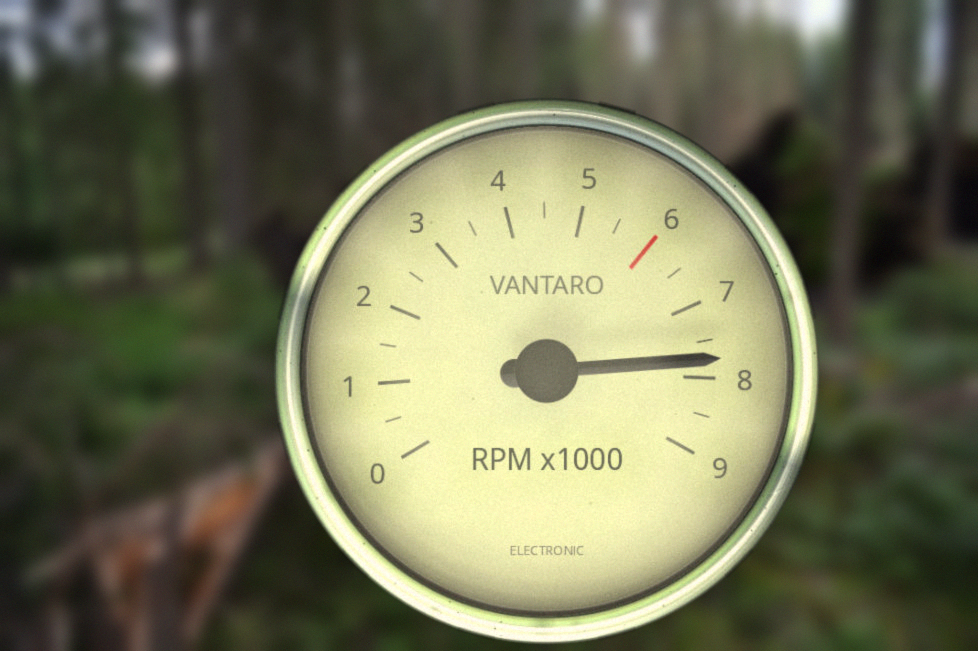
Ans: rpm 7750
